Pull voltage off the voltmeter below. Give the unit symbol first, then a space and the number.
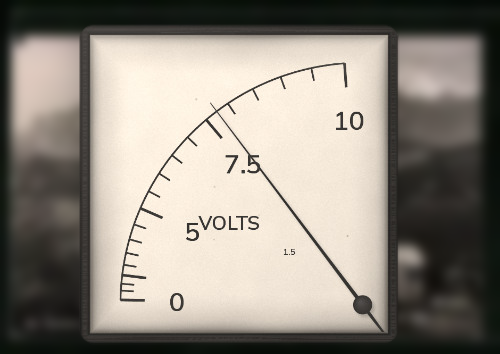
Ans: V 7.75
